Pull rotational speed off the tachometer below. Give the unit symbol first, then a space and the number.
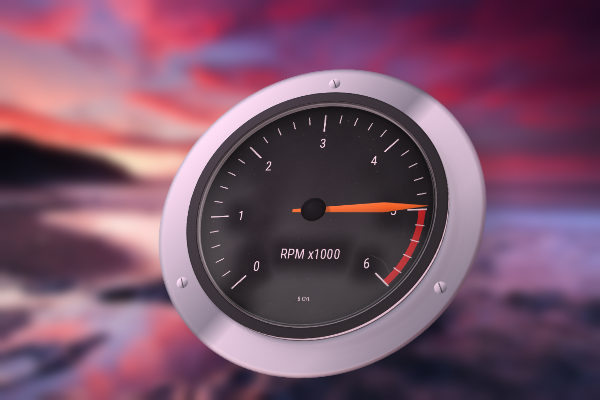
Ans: rpm 5000
